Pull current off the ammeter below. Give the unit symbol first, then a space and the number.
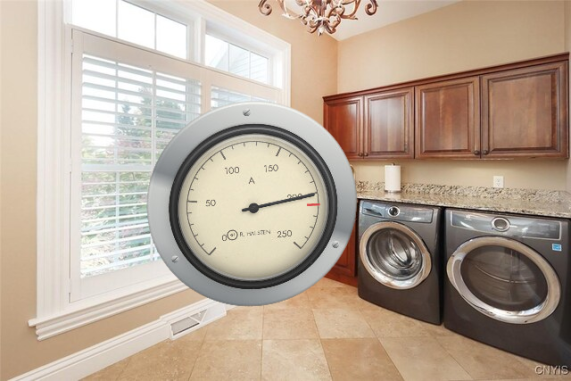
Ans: A 200
